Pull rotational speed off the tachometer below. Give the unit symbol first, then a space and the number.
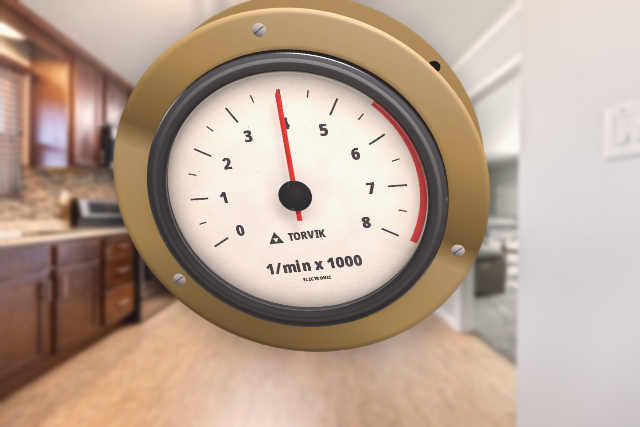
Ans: rpm 4000
